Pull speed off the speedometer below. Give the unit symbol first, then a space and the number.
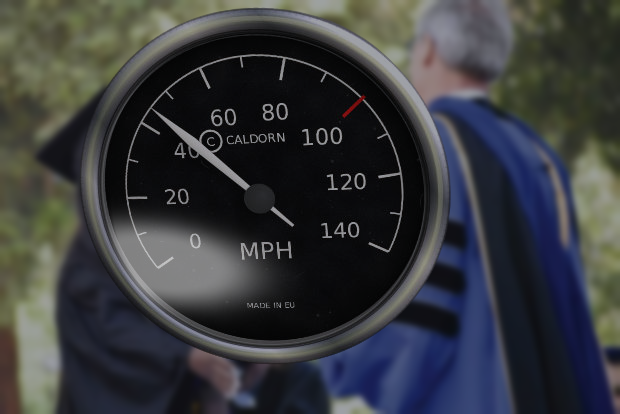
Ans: mph 45
